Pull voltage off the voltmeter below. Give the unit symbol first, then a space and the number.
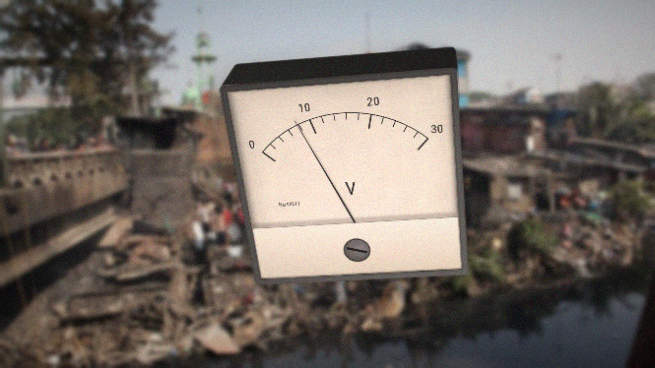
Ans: V 8
